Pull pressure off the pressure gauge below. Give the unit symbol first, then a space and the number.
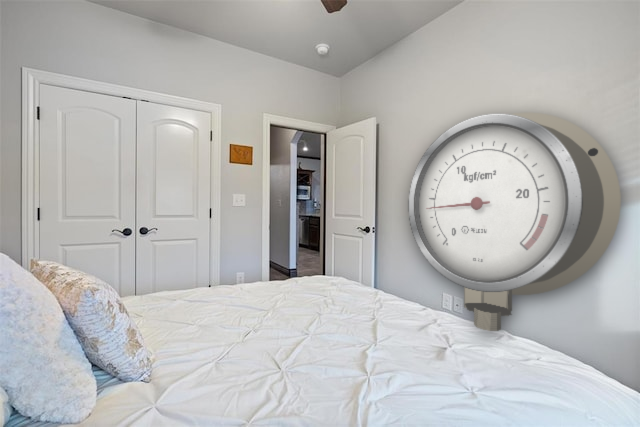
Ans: kg/cm² 4
